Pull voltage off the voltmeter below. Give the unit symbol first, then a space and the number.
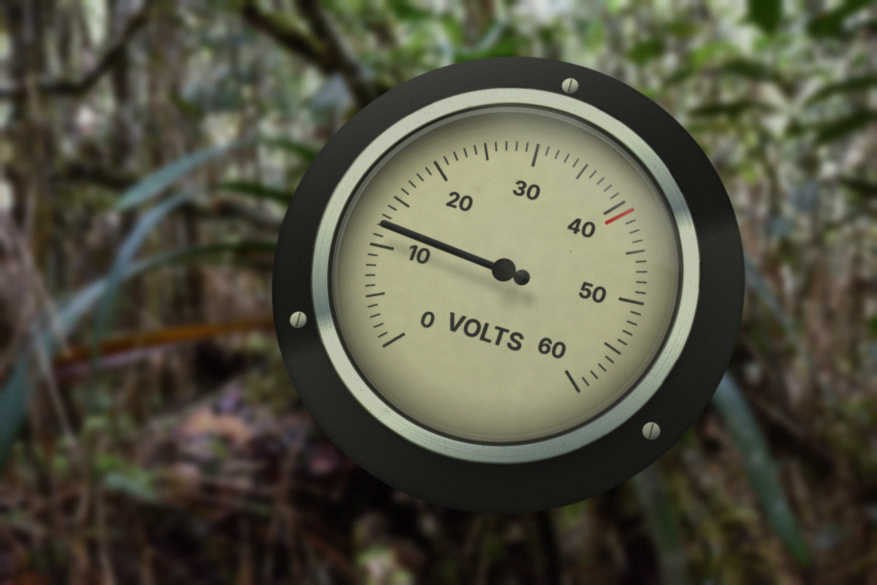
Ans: V 12
